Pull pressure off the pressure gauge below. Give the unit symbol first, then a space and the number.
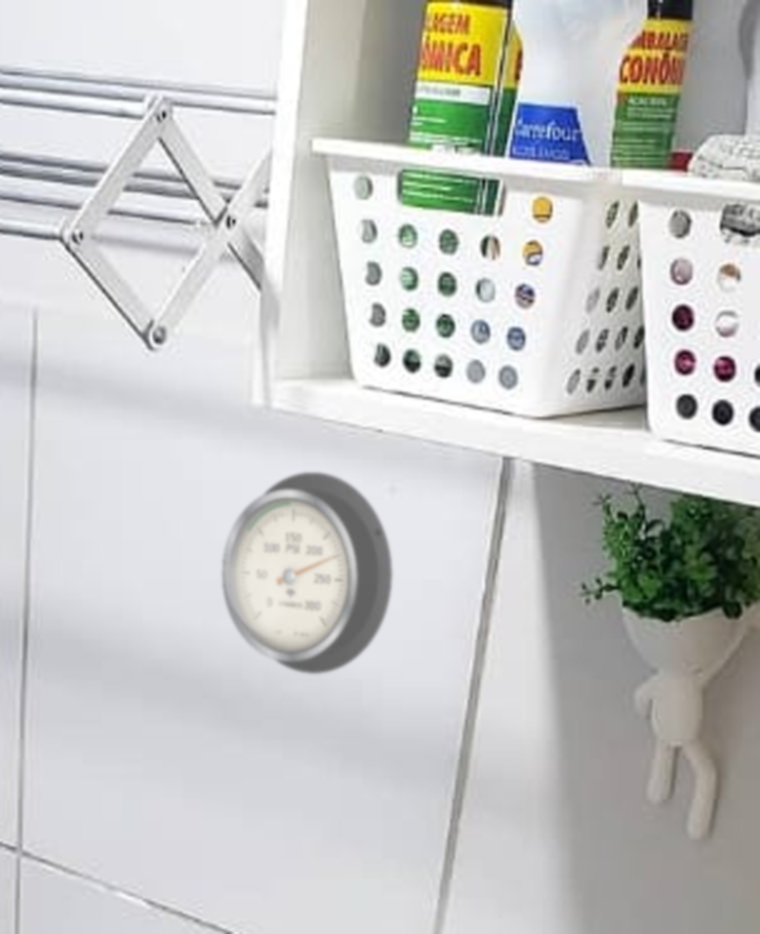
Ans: psi 225
